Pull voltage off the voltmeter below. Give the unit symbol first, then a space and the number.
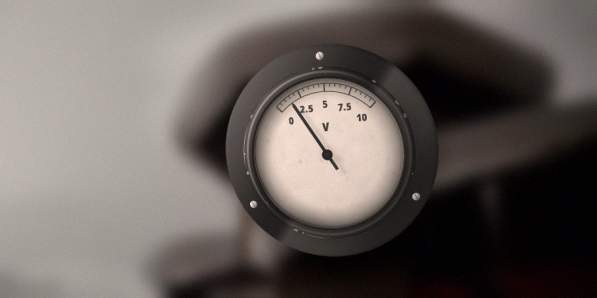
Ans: V 1.5
